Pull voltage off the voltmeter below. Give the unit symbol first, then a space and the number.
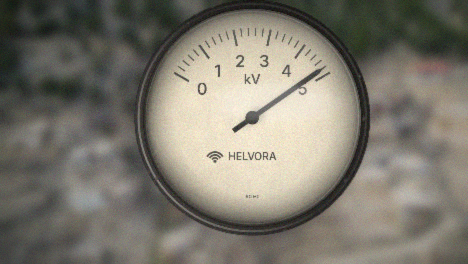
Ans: kV 4.8
